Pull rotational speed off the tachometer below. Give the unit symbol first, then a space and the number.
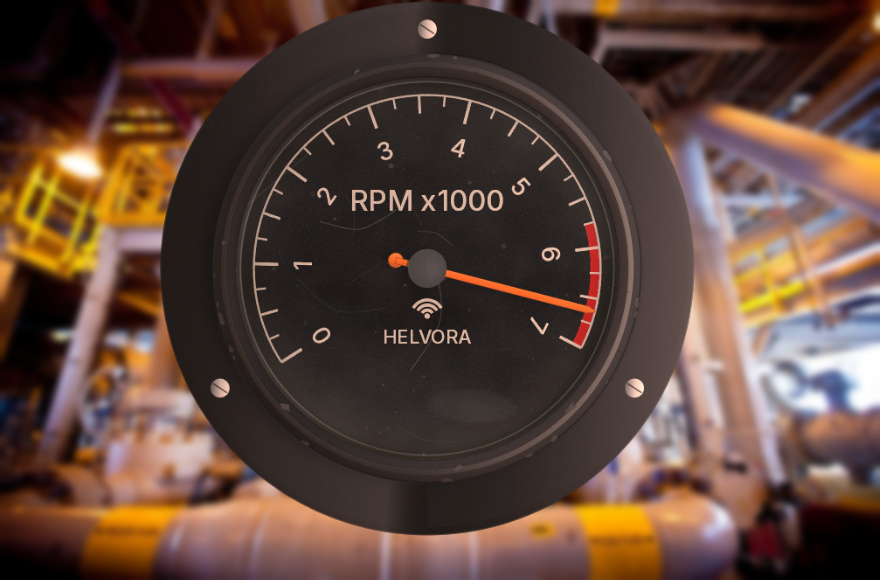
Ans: rpm 6625
